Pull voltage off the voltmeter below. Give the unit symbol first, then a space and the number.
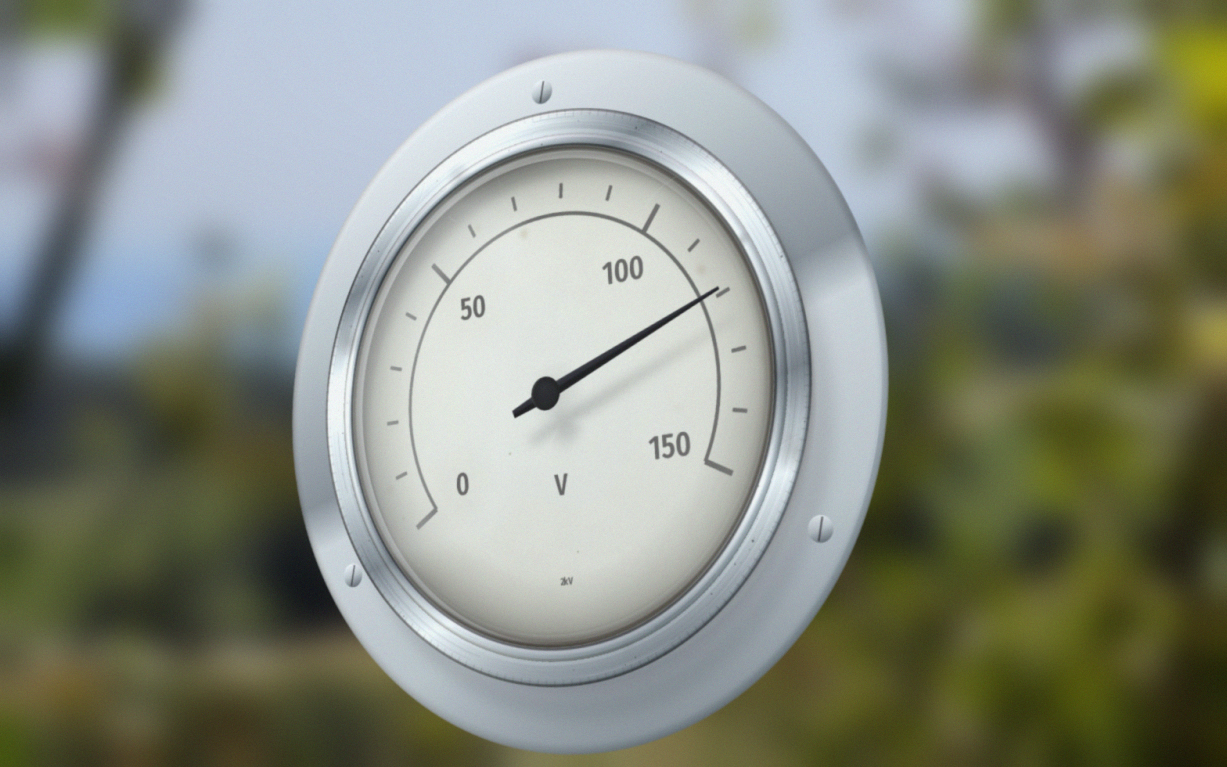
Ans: V 120
